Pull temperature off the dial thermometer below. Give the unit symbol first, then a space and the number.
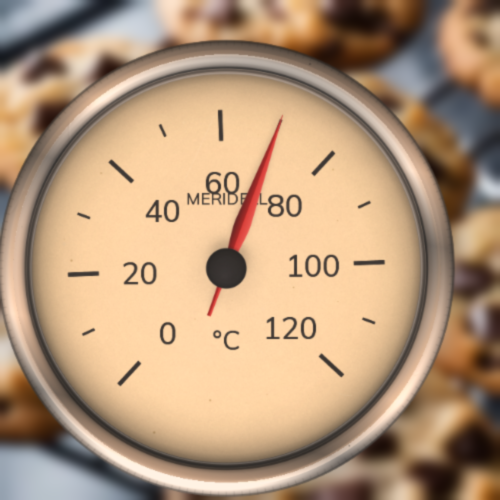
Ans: °C 70
